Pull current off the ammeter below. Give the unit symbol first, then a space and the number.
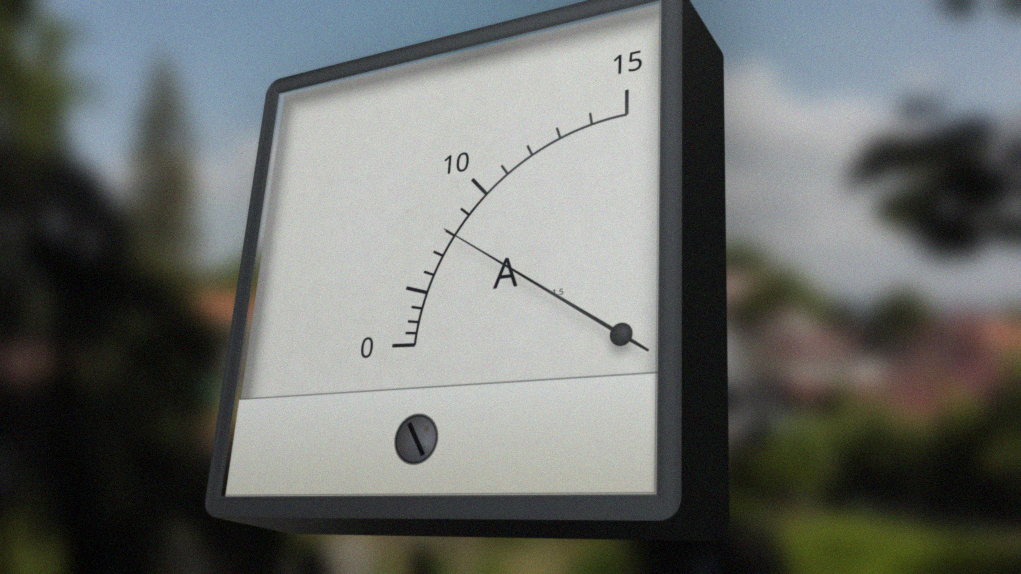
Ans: A 8
